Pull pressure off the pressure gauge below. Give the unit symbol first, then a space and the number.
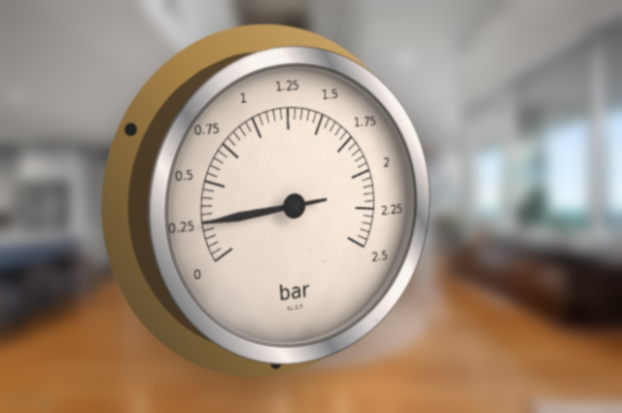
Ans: bar 0.25
